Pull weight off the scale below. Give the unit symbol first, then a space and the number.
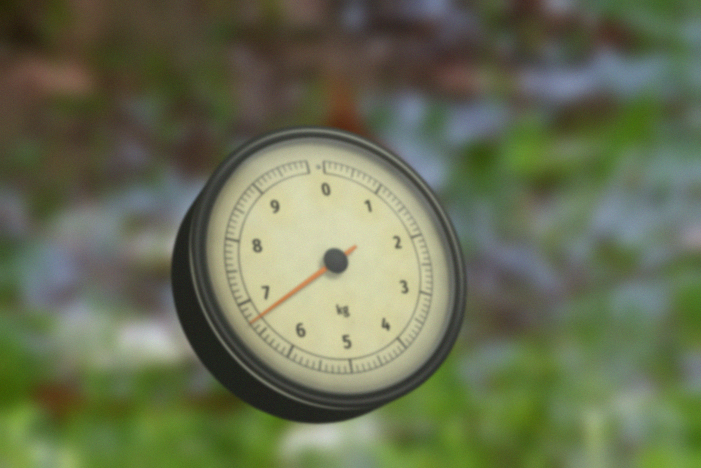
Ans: kg 6.7
